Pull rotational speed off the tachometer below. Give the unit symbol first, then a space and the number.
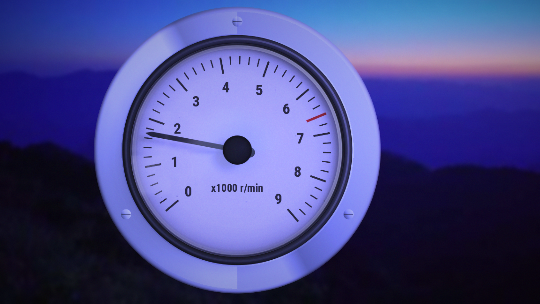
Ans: rpm 1700
